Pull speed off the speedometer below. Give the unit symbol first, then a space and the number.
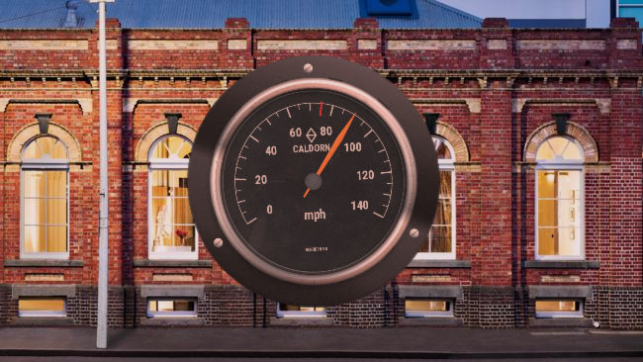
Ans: mph 90
